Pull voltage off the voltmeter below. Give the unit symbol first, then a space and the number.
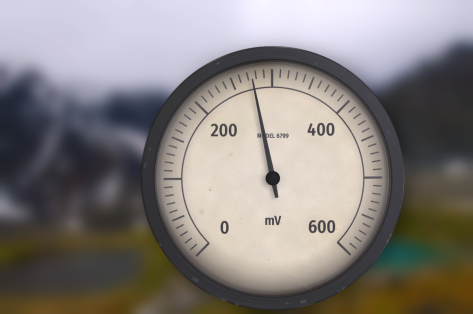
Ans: mV 275
